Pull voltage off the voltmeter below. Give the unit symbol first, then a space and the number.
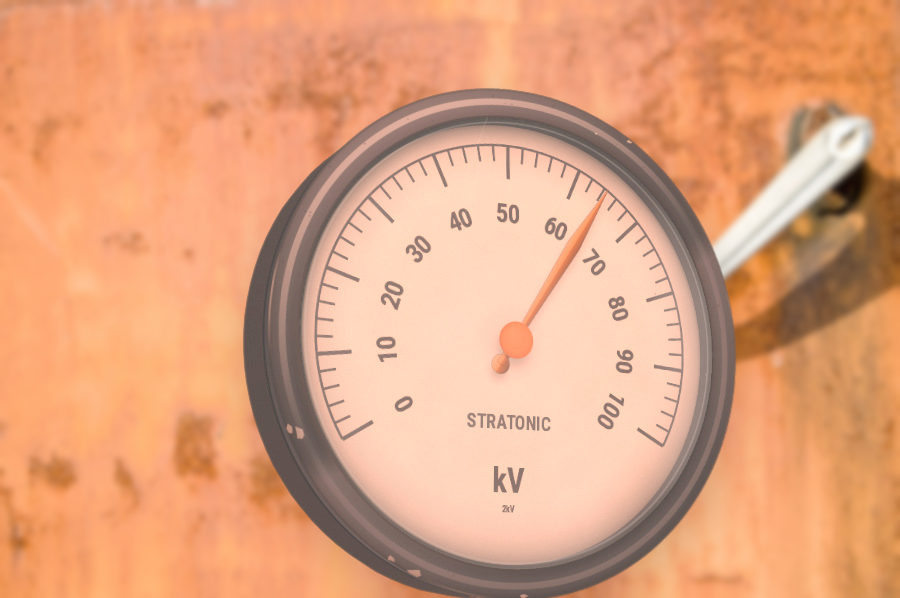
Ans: kV 64
